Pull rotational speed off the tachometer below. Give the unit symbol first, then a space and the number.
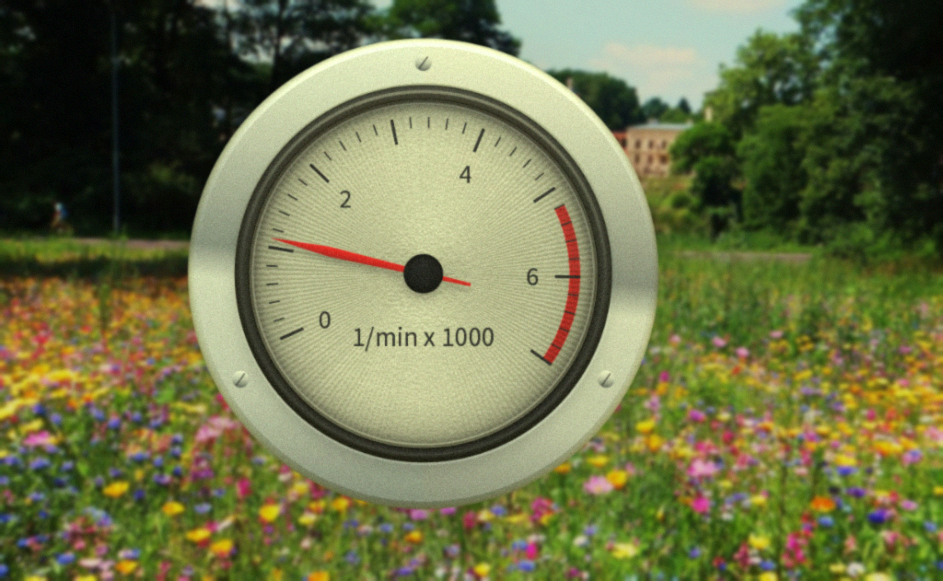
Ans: rpm 1100
